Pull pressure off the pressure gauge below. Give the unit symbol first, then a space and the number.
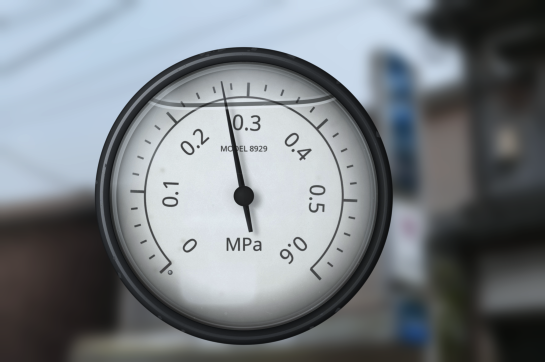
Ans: MPa 0.27
